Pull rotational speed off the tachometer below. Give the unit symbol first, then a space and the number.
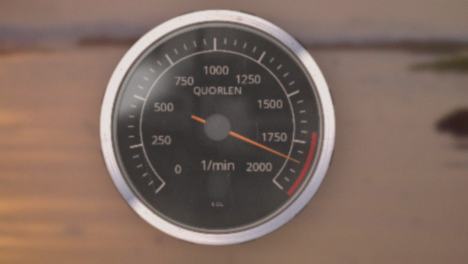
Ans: rpm 1850
